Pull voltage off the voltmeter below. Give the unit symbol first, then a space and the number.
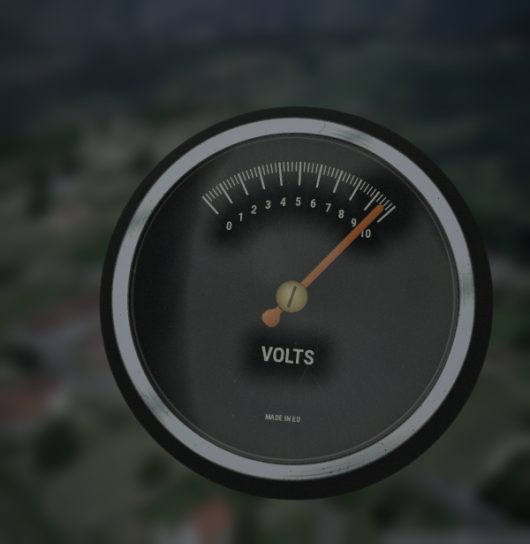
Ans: V 9.6
